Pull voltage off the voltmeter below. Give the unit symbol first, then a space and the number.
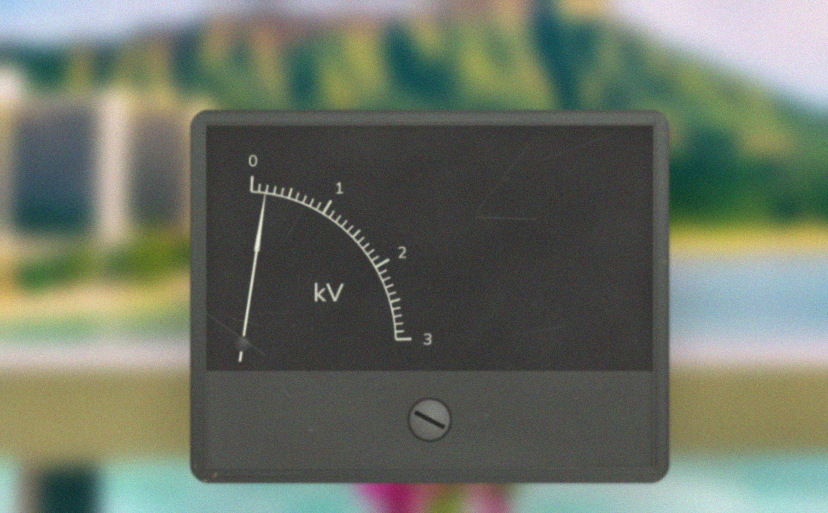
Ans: kV 0.2
